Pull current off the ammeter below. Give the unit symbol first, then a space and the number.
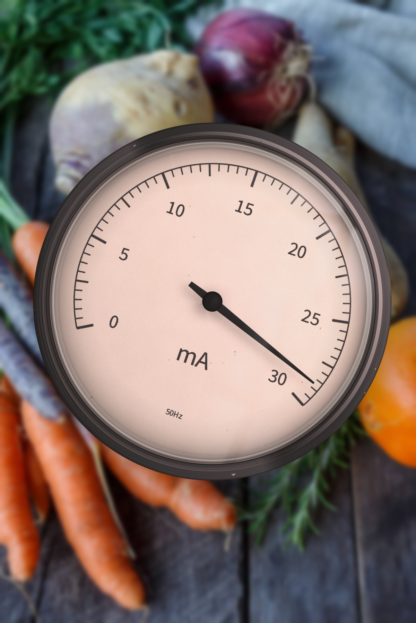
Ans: mA 28.75
